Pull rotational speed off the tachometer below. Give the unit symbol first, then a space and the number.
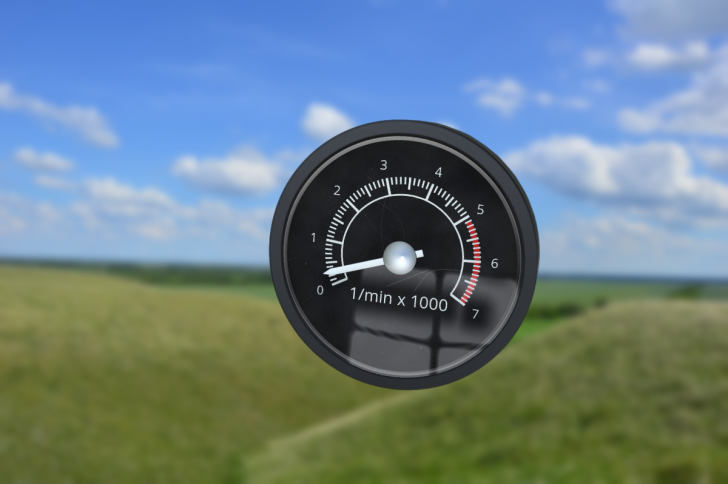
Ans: rpm 300
